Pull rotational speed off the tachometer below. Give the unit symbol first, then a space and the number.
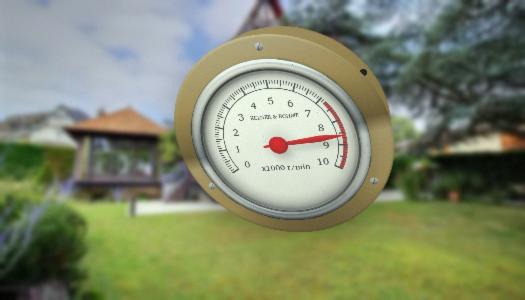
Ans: rpm 8500
